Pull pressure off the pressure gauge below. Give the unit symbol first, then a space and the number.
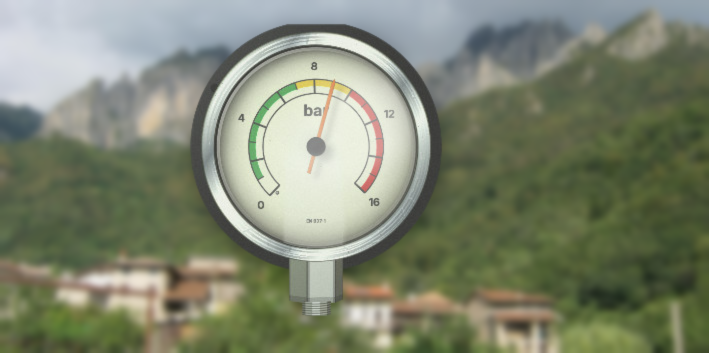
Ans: bar 9
